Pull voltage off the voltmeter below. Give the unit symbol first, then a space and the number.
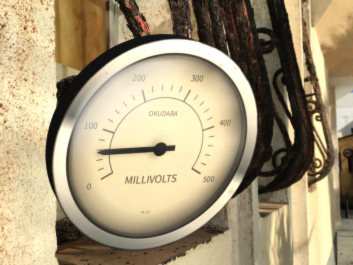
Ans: mV 60
